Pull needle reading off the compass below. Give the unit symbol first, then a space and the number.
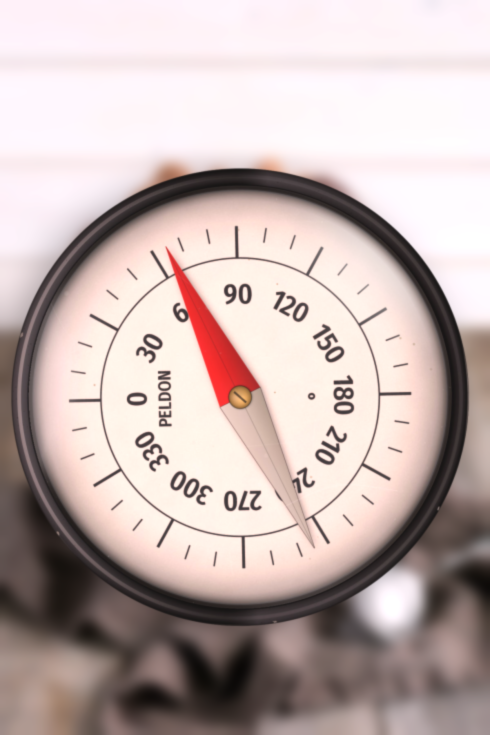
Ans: ° 65
